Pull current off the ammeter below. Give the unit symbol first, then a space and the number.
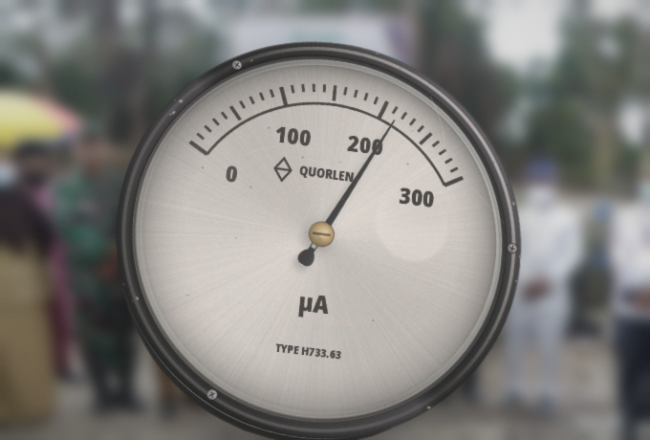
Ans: µA 215
